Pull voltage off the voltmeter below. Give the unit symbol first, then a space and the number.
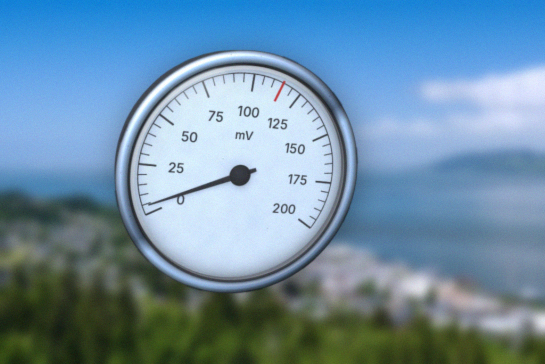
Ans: mV 5
